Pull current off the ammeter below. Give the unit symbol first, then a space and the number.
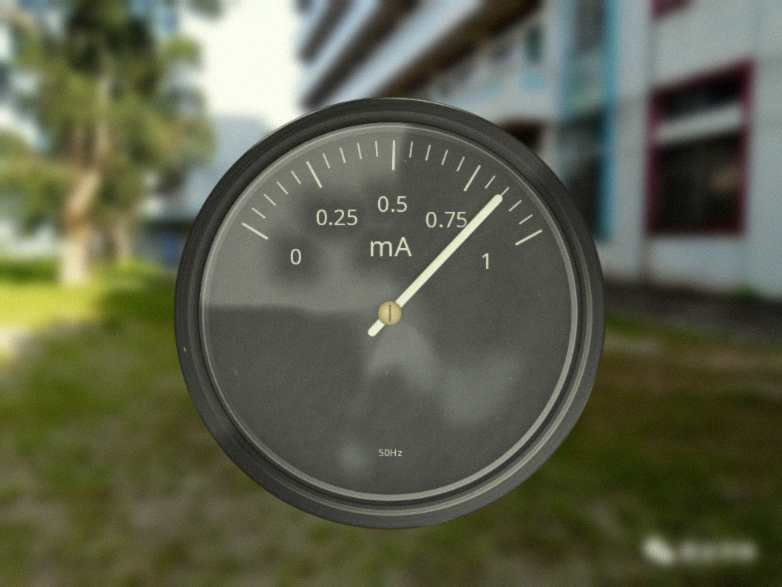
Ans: mA 0.85
